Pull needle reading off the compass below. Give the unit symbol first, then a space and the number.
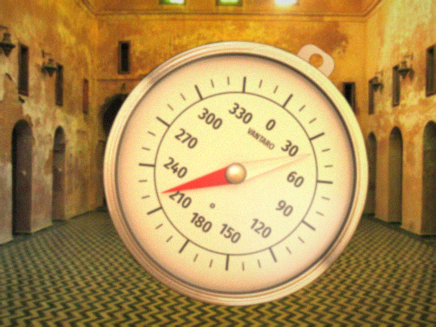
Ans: ° 220
